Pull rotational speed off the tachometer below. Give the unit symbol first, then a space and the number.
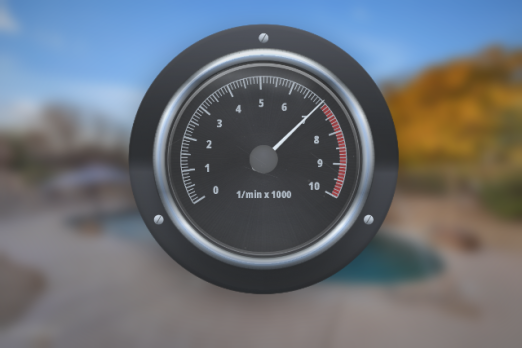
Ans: rpm 7000
